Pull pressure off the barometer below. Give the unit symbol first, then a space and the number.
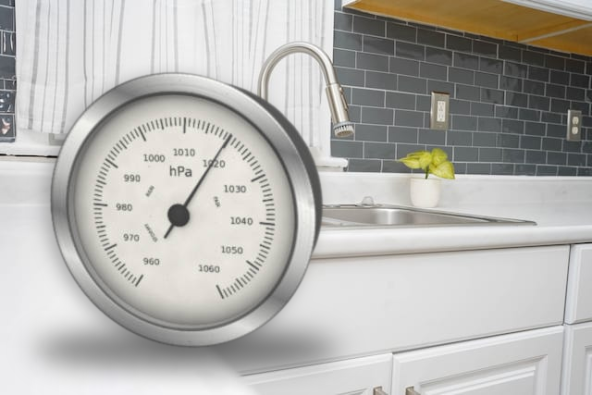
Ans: hPa 1020
